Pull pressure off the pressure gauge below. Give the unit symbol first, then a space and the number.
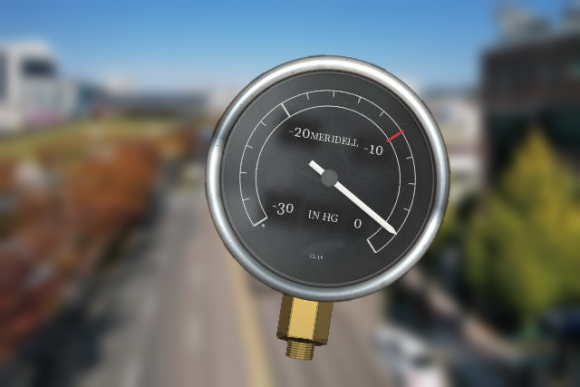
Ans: inHg -2
